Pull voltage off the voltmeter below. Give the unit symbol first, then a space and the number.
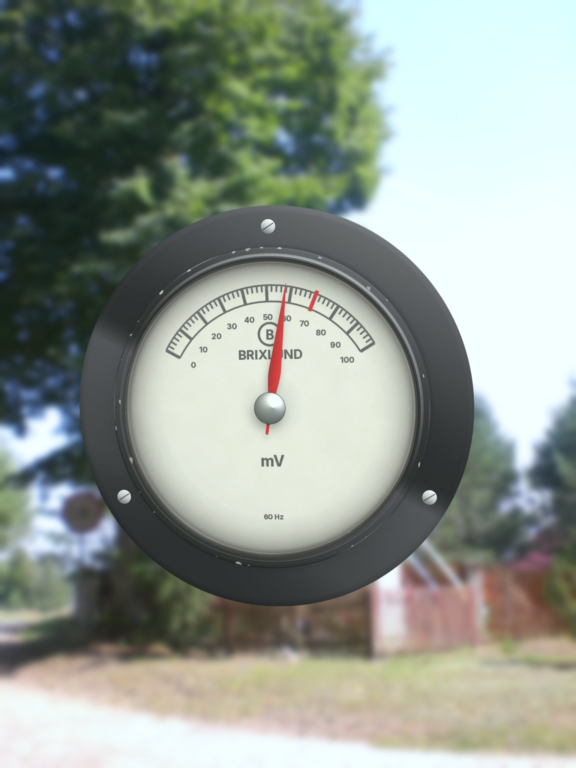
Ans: mV 58
